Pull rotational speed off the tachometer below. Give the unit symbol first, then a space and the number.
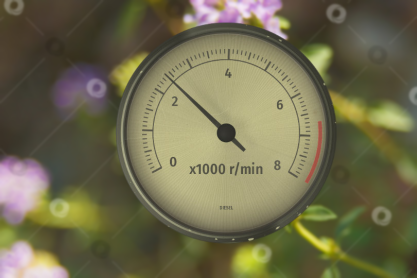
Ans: rpm 2400
